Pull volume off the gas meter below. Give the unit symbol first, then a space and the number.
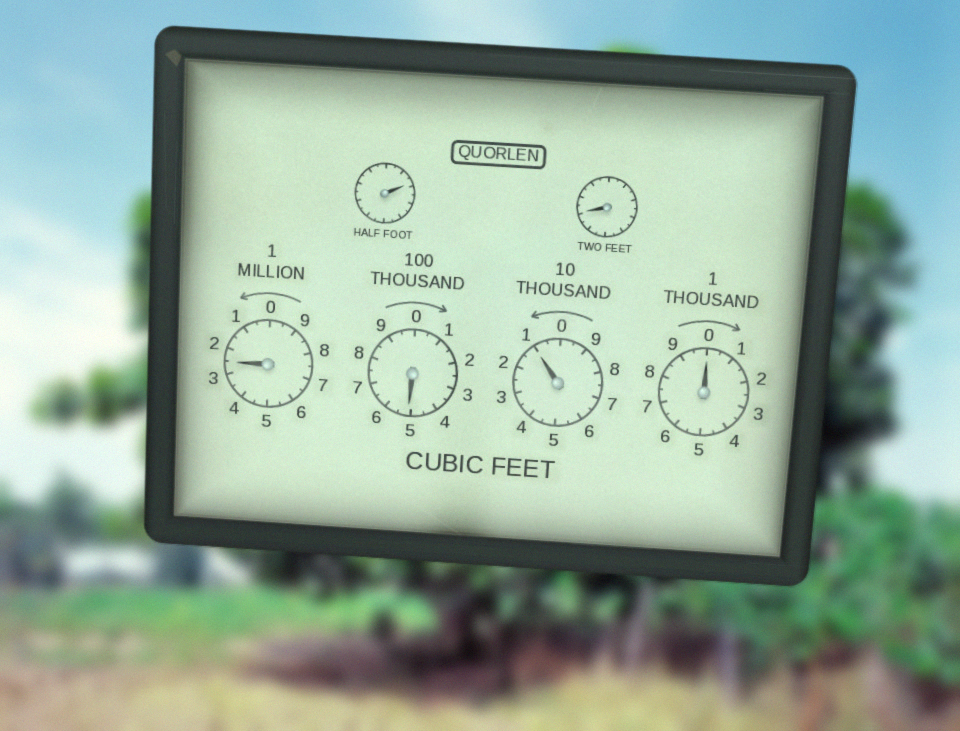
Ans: ft³ 251000
